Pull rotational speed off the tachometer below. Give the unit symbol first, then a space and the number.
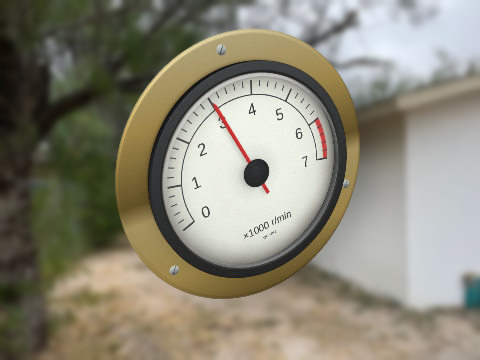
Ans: rpm 3000
